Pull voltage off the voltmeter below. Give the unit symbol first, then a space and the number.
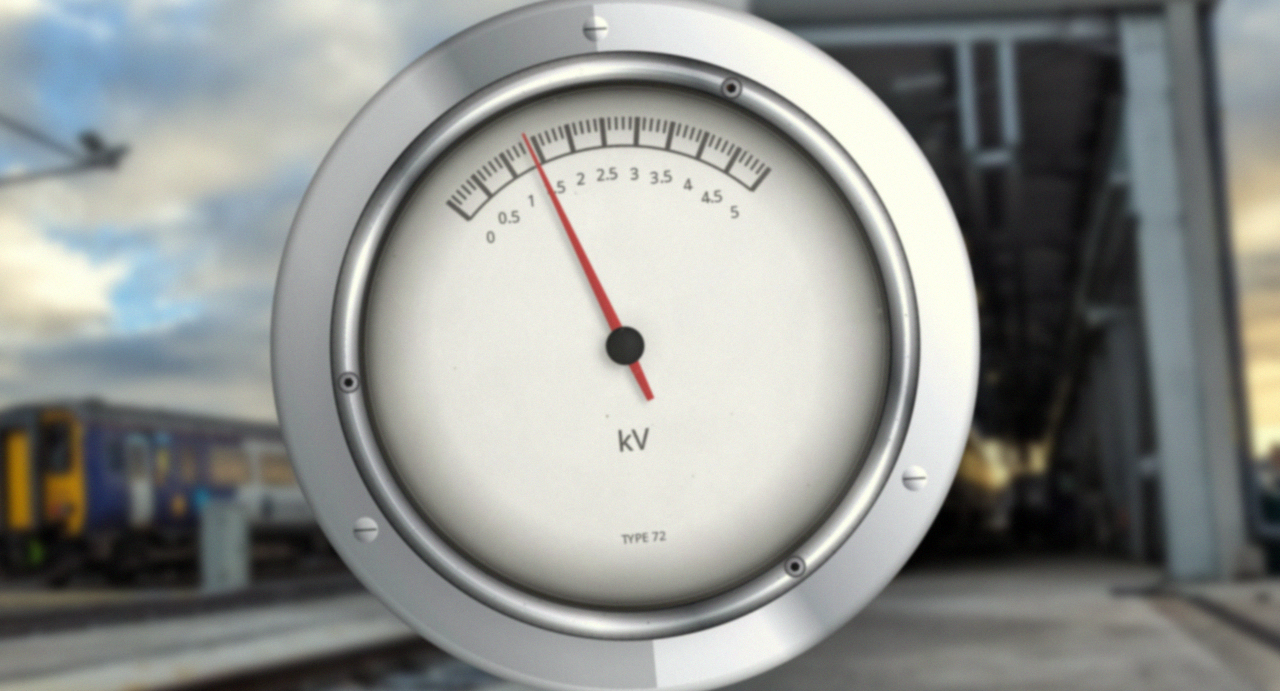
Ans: kV 1.4
